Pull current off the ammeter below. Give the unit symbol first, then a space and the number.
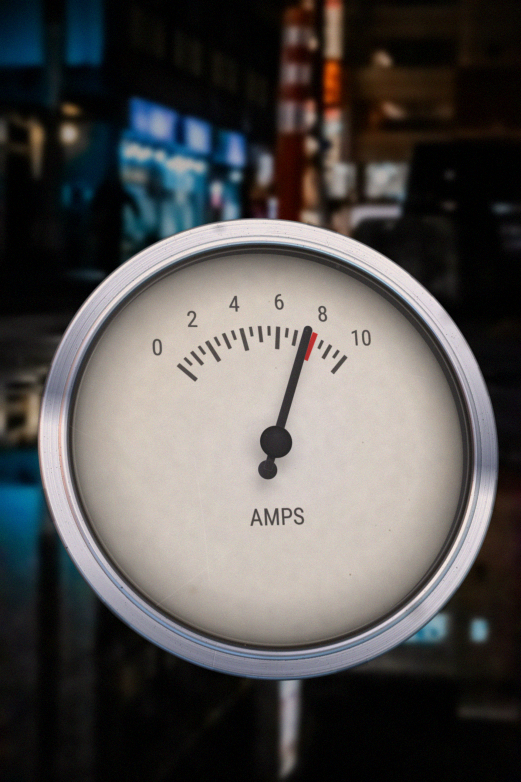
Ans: A 7.5
